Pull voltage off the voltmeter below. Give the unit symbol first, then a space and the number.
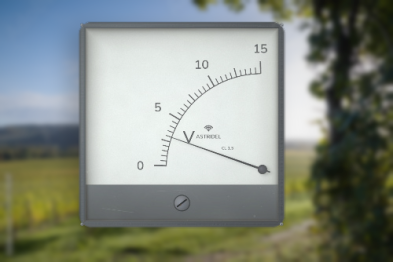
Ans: V 3
